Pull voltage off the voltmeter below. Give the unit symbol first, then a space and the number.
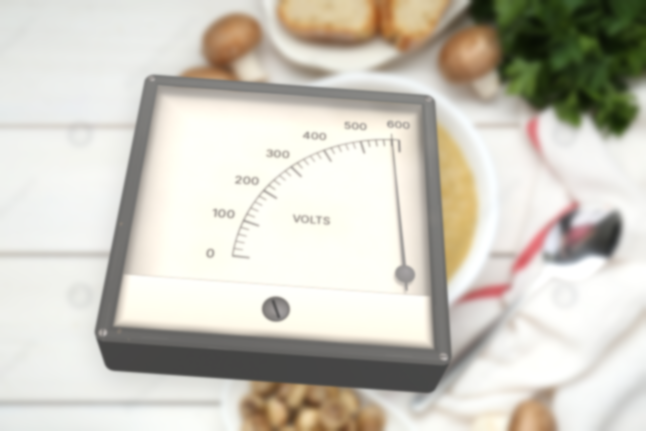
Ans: V 580
